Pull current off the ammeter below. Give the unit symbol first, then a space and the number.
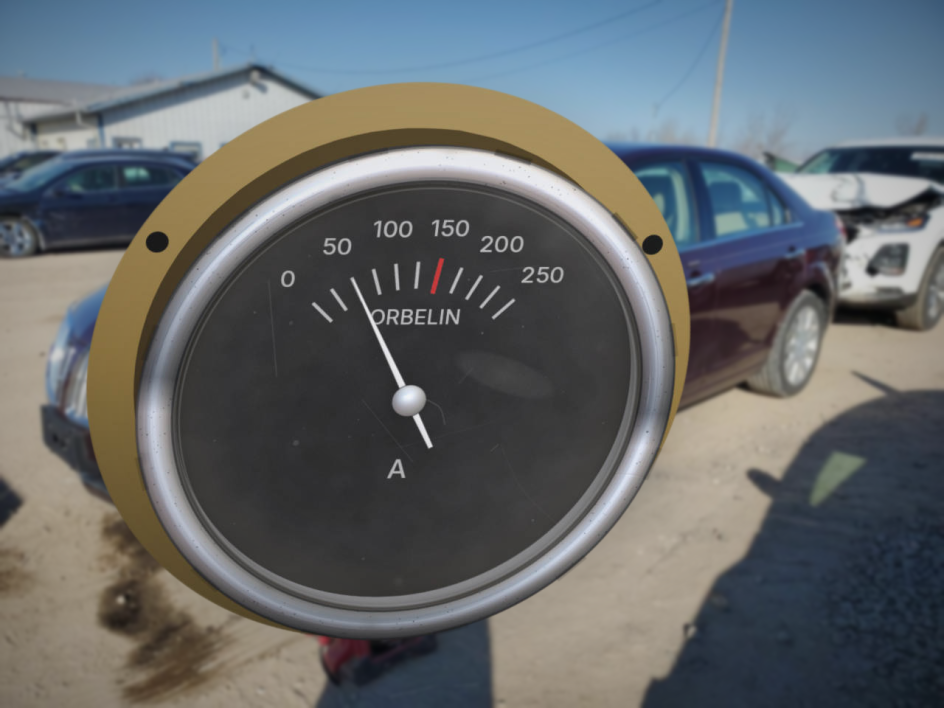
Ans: A 50
